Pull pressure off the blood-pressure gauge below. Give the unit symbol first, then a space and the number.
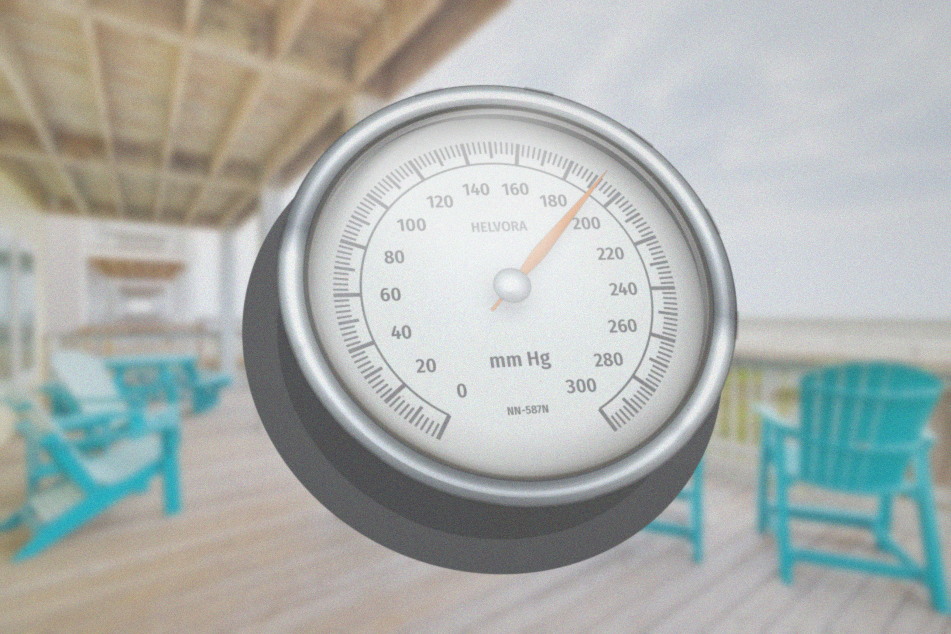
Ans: mmHg 192
